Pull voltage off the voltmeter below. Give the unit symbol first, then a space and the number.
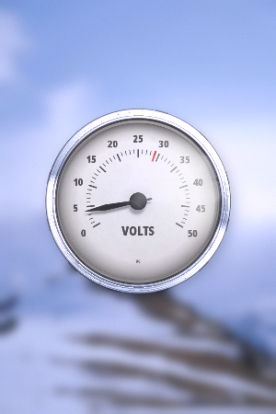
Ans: V 4
